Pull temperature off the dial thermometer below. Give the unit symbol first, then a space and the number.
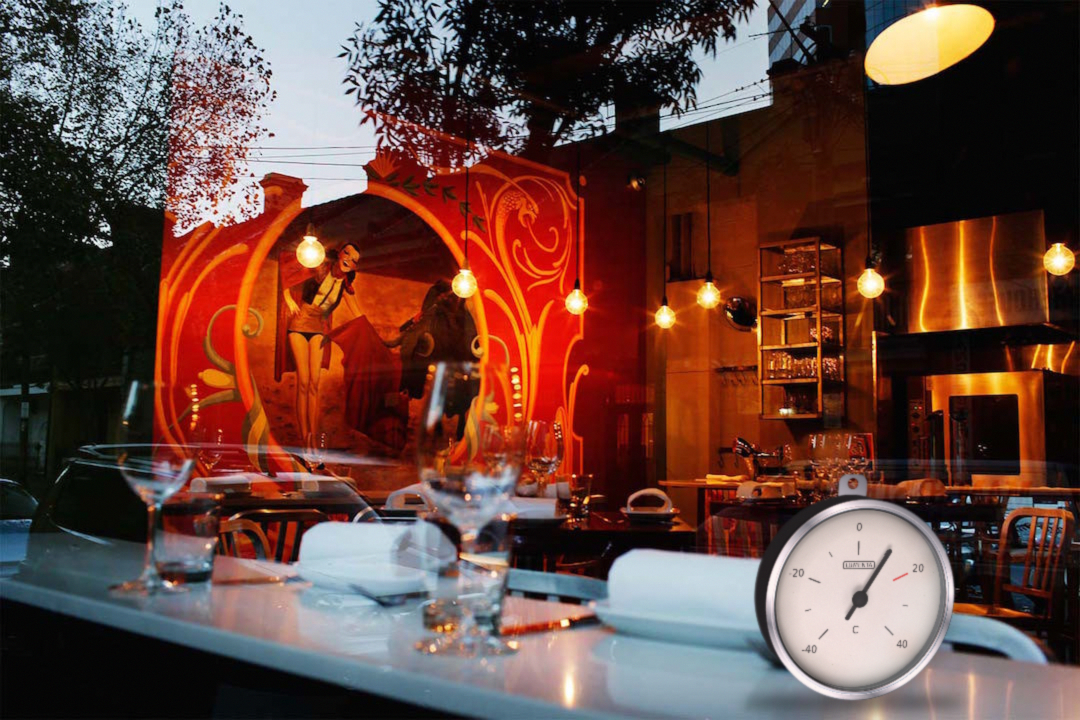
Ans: °C 10
